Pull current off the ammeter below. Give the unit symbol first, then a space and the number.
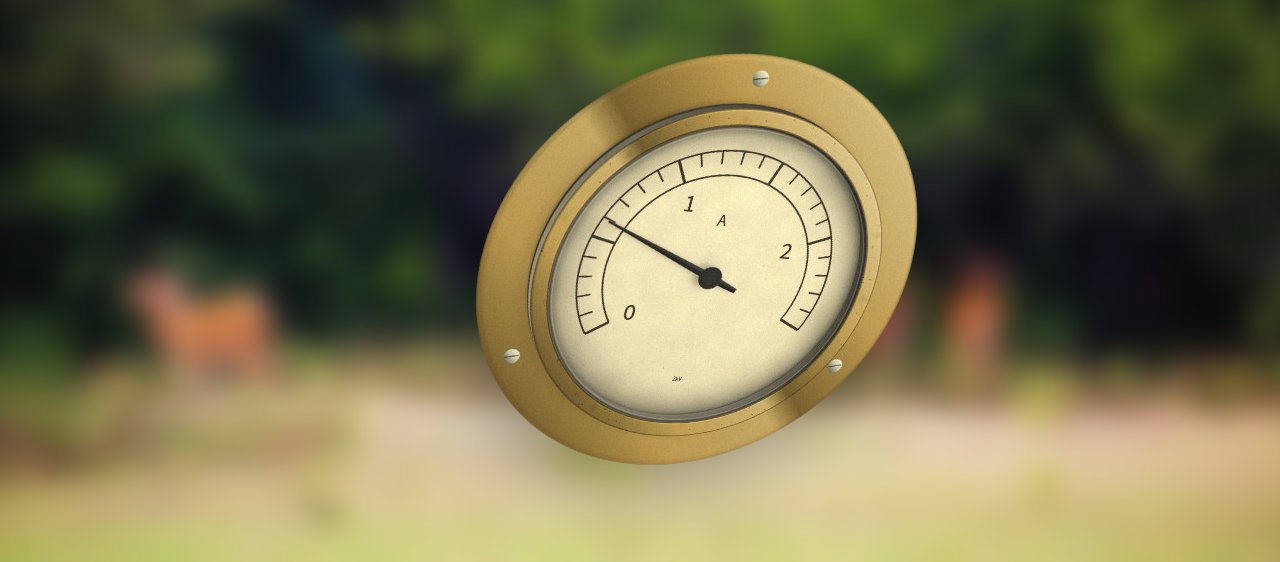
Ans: A 0.6
